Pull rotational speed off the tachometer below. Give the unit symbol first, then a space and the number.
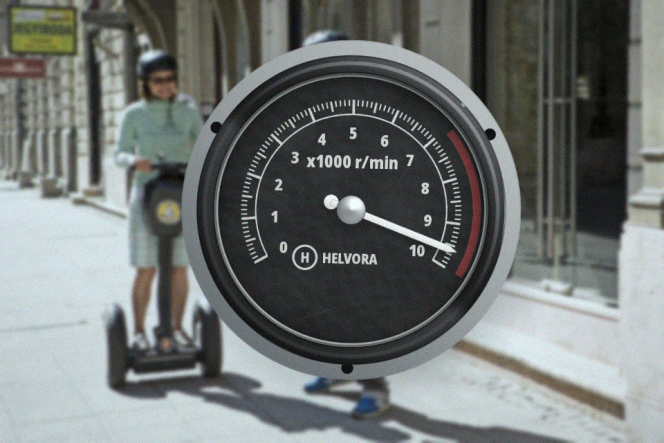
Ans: rpm 9600
